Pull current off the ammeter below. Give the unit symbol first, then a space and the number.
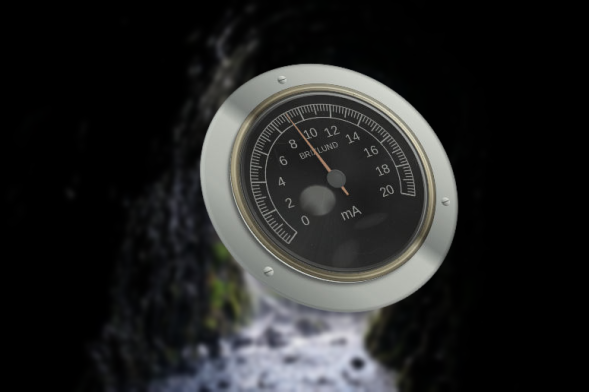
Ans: mA 9
